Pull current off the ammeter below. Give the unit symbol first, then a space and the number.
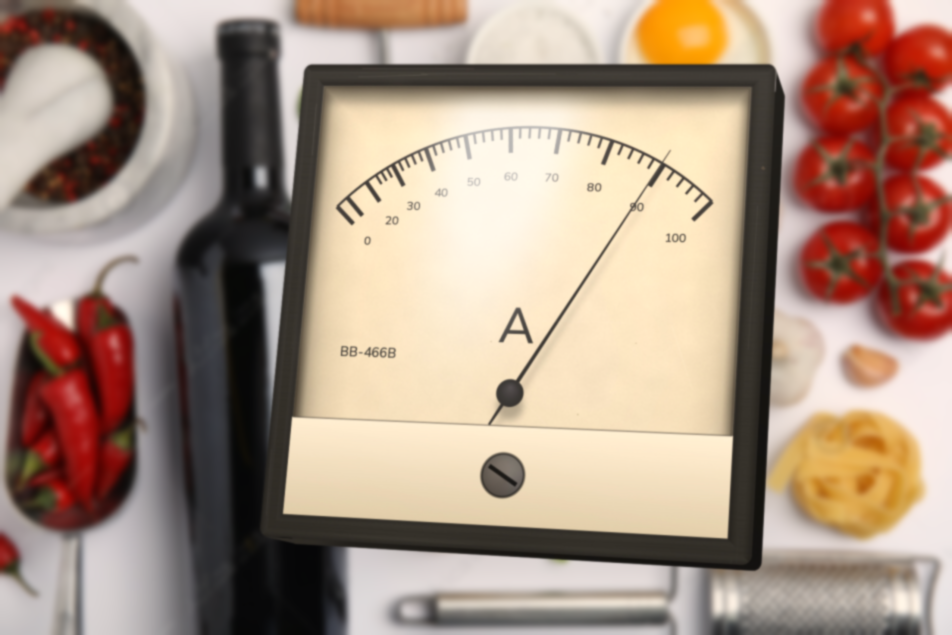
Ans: A 90
